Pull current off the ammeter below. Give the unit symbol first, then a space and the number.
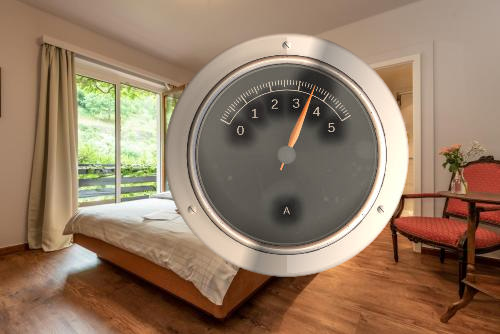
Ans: A 3.5
